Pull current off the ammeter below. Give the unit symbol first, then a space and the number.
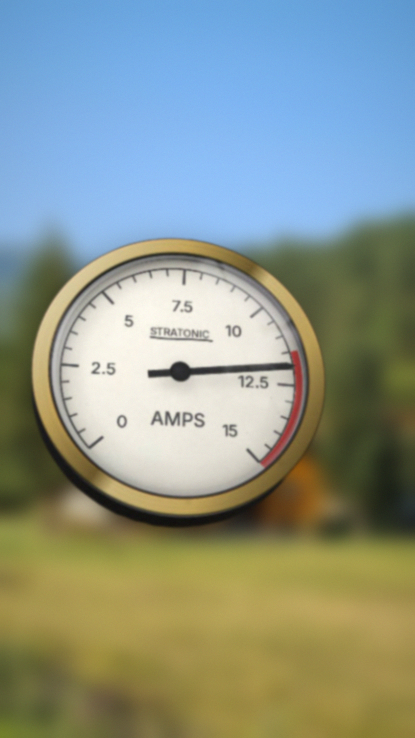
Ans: A 12
